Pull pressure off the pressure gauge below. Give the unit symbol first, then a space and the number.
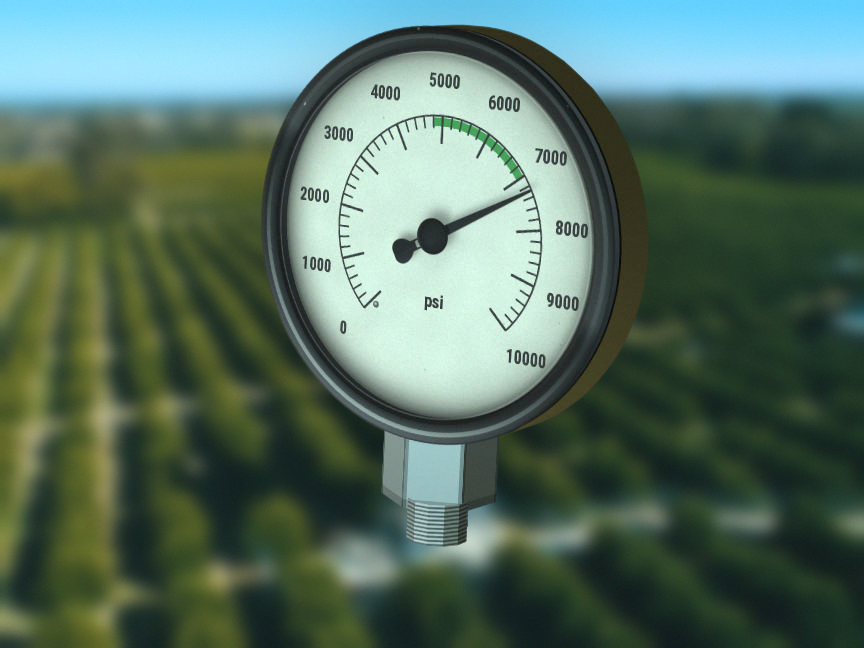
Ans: psi 7300
